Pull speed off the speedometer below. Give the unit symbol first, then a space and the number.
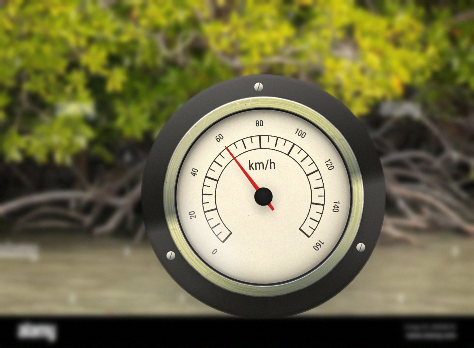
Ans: km/h 60
